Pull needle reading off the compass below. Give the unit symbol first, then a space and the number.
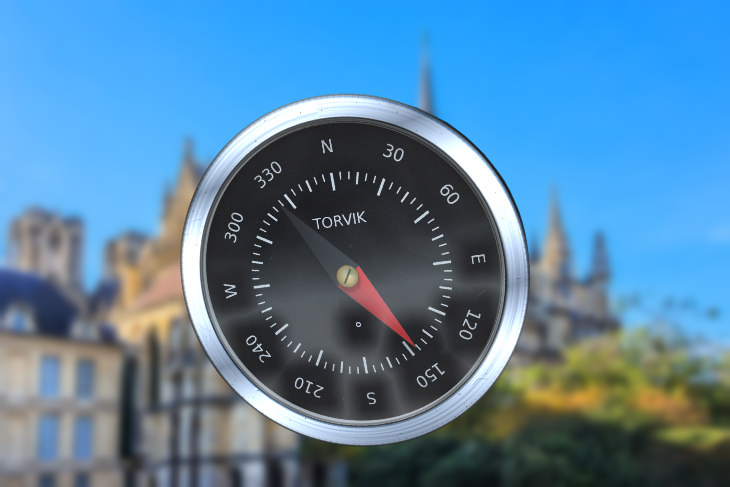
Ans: ° 145
